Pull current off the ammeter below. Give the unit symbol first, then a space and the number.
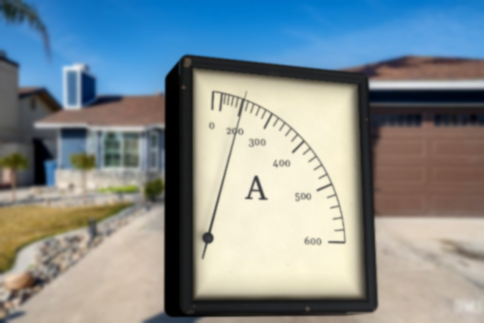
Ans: A 200
